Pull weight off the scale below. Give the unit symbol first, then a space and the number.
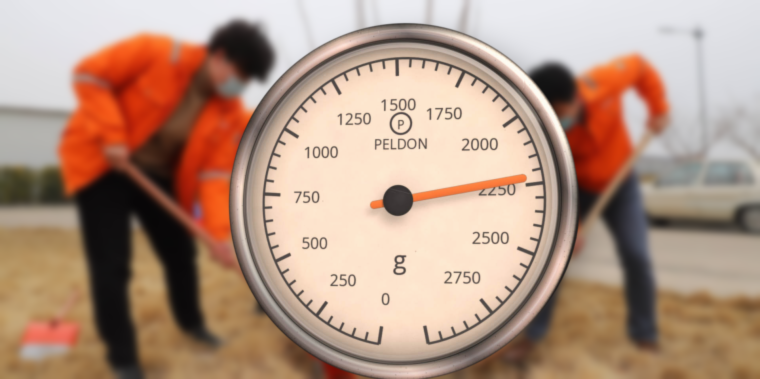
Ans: g 2225
